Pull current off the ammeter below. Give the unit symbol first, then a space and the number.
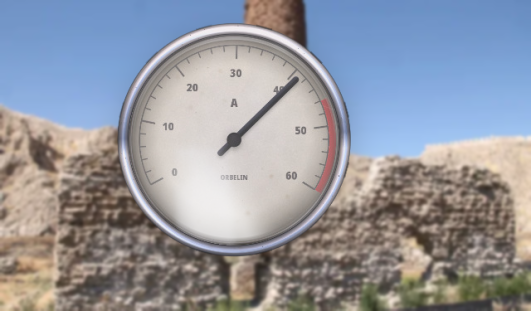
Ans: A 41
